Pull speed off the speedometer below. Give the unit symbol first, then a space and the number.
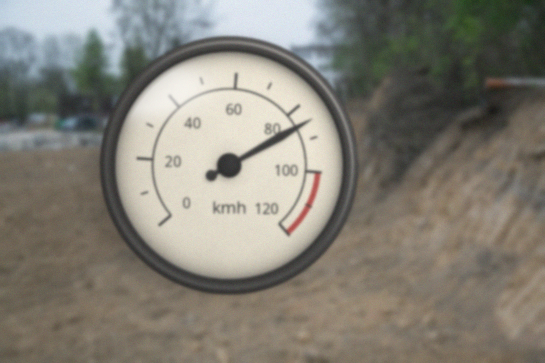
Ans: km/h 85
